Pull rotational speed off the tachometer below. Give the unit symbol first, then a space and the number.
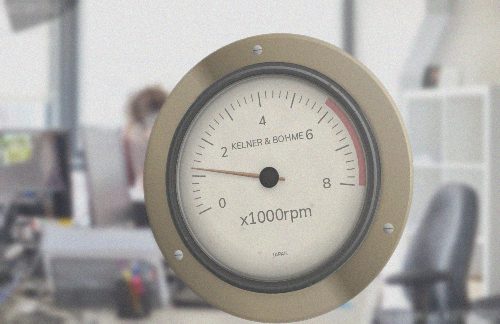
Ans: rpm 1200
